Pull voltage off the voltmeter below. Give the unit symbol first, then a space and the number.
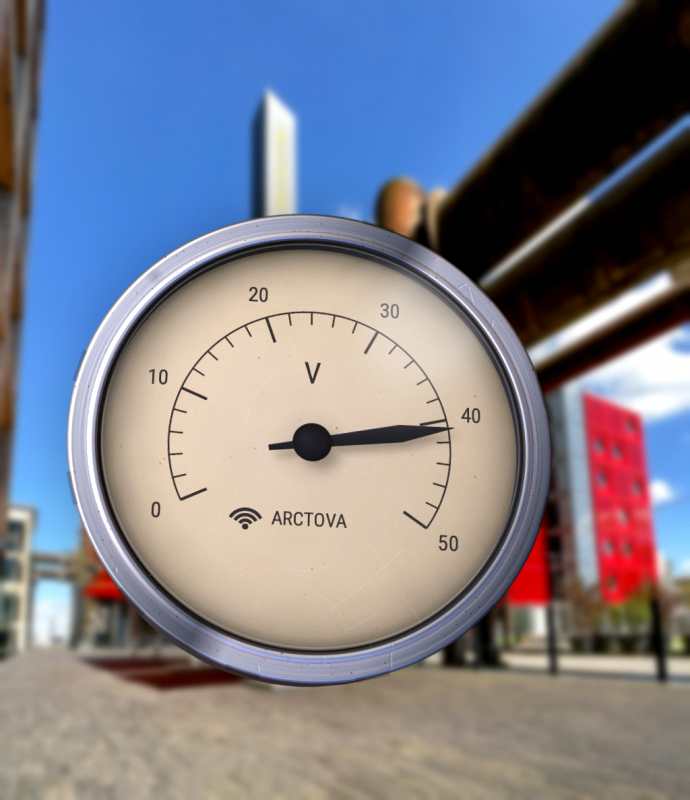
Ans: V 41
